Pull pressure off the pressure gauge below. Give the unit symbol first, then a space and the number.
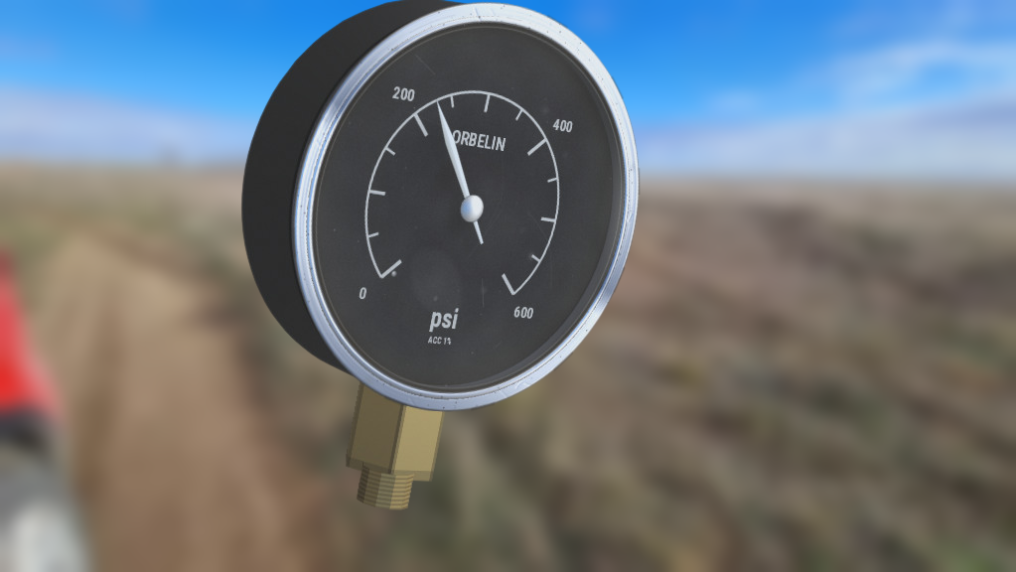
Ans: psi 225
